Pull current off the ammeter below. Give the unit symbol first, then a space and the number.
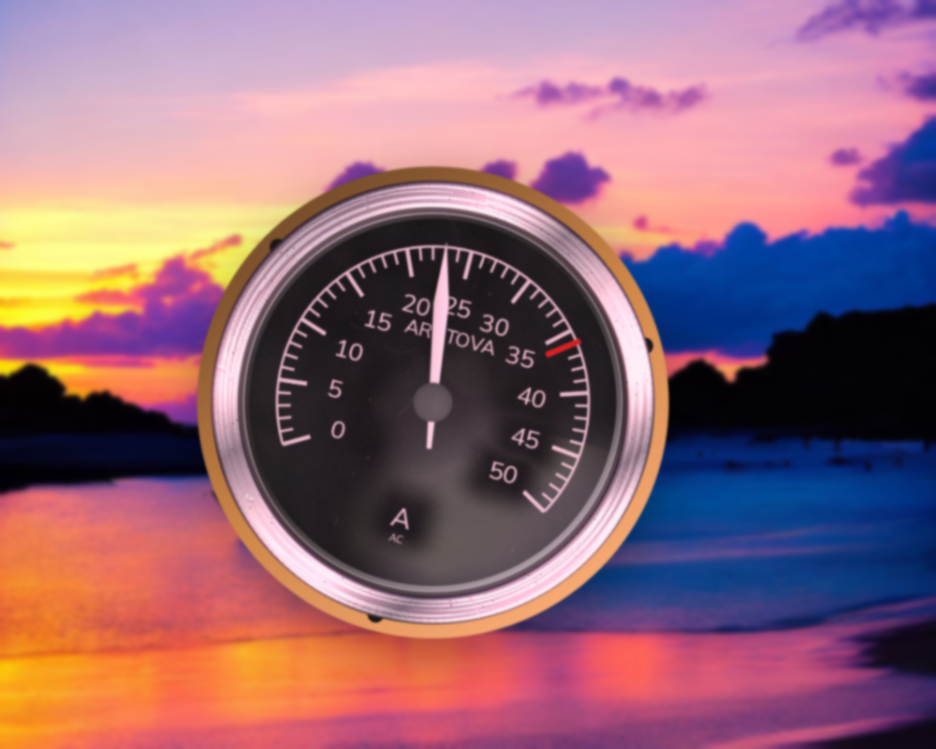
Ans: A 23
